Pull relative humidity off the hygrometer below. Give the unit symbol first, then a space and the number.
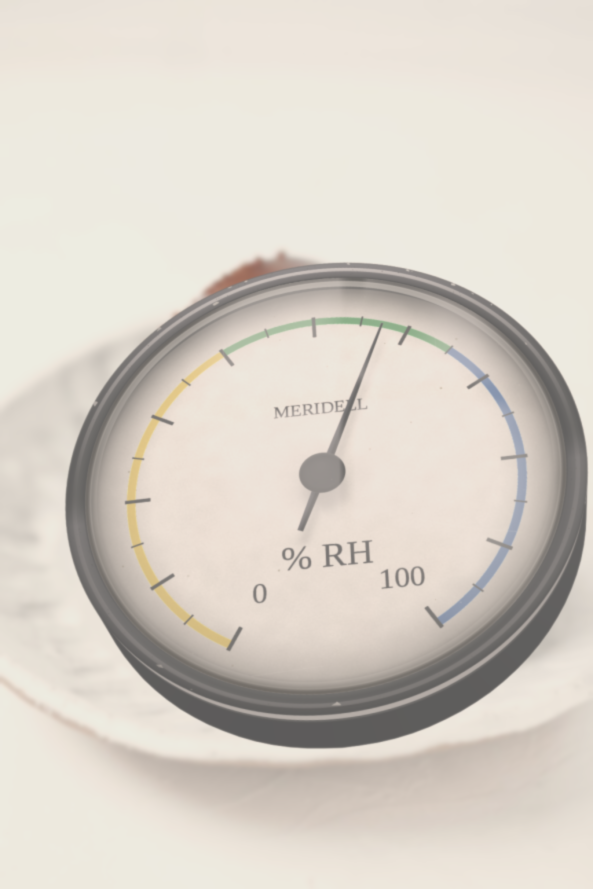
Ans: % 57.5
